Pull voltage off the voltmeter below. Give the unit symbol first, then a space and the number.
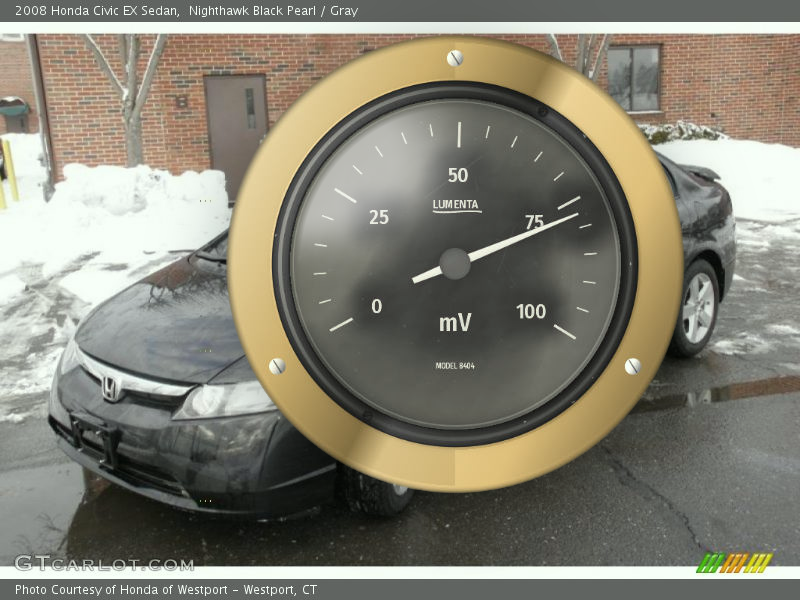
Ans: mV 77.5
